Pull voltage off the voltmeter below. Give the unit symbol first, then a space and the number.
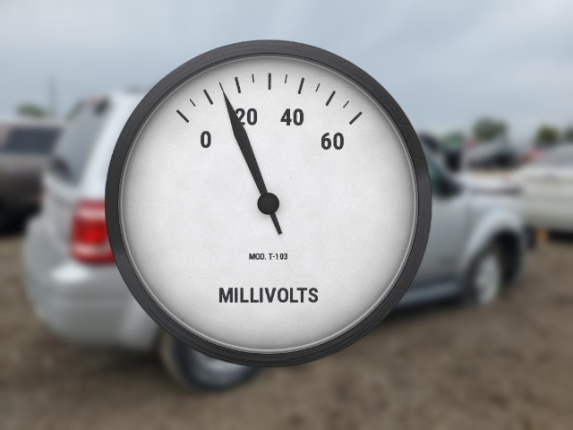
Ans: mV 15
